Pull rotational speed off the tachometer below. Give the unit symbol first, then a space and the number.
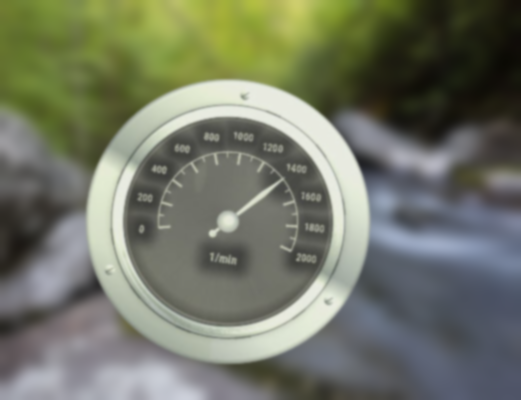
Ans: rpm 1400
